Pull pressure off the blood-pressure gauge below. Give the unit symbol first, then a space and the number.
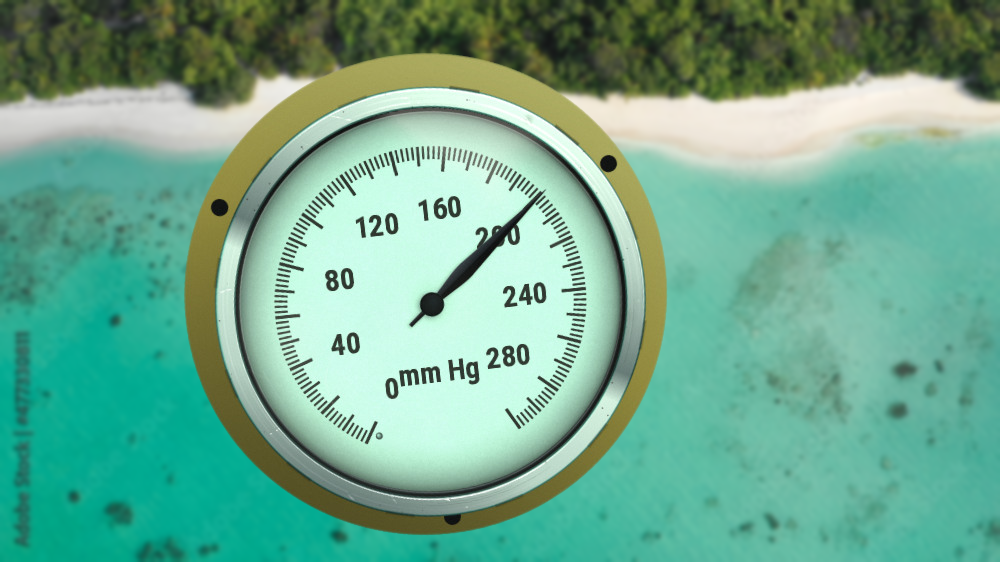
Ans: mmHg 200
